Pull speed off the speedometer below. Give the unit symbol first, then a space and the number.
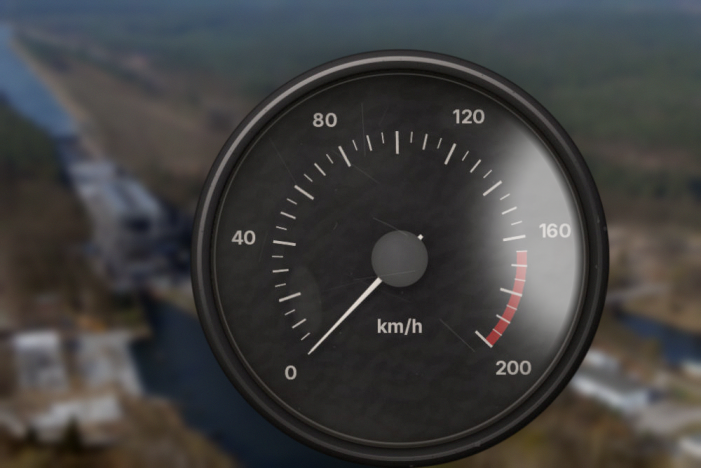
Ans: km/h 0
